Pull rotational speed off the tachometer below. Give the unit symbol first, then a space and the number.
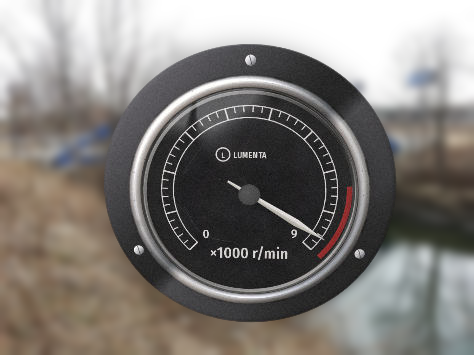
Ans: rpm 8600
